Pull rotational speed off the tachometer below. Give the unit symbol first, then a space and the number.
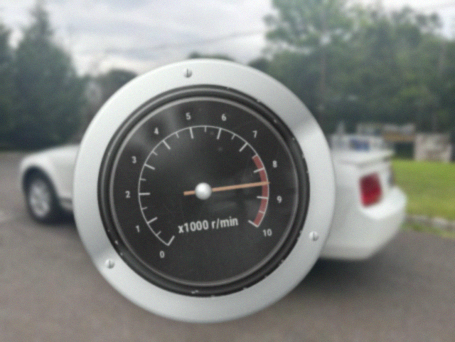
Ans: rpm 8500
